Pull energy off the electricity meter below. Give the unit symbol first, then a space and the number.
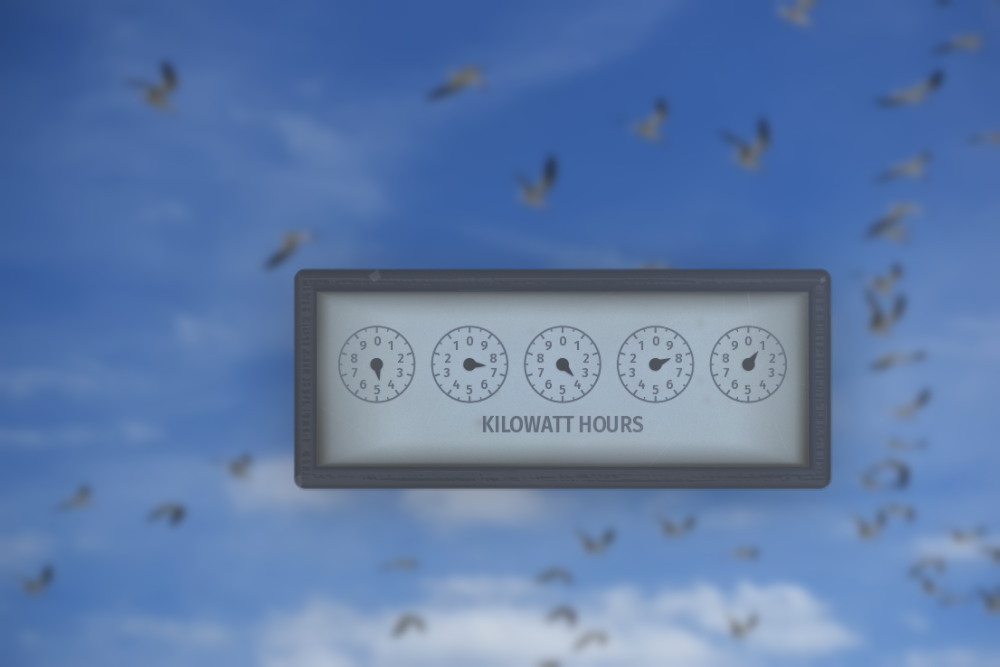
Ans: kWh 47381
